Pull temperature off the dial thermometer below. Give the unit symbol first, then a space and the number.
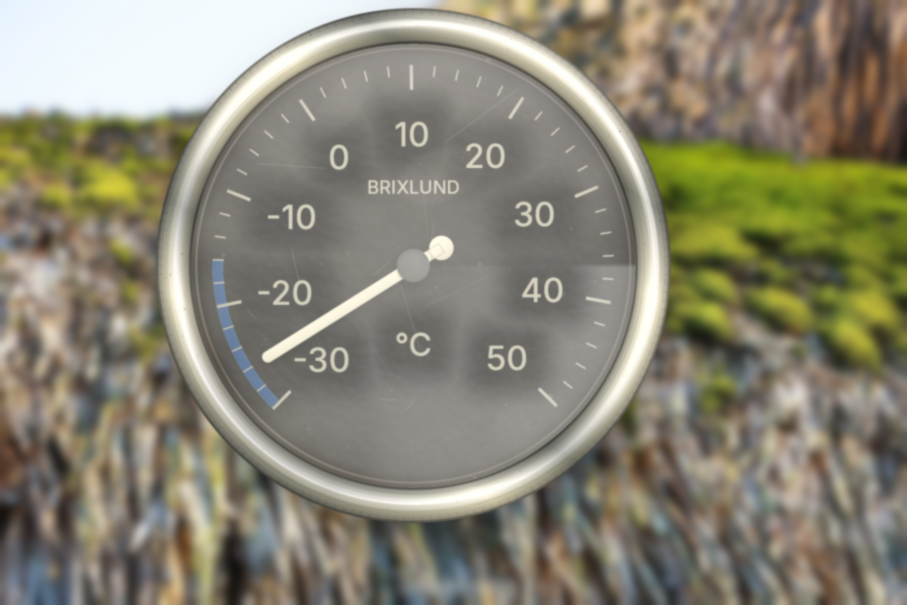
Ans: °C -26
